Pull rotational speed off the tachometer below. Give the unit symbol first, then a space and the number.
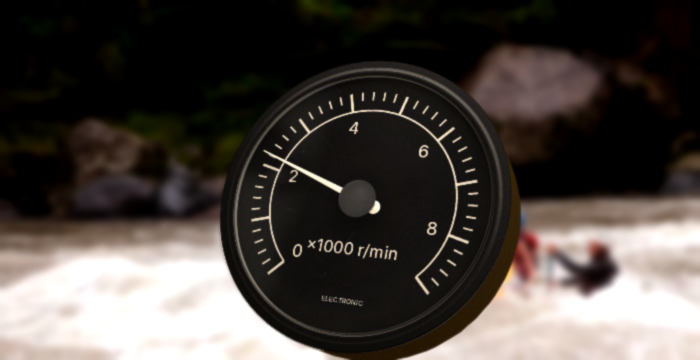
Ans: rpm 2200
